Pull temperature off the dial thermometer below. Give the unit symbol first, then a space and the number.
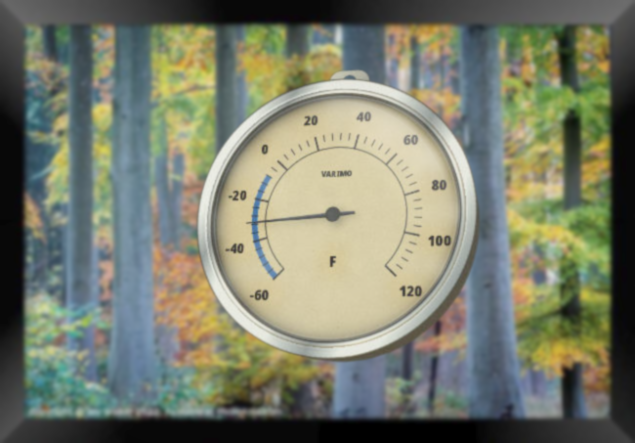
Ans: °F -32
